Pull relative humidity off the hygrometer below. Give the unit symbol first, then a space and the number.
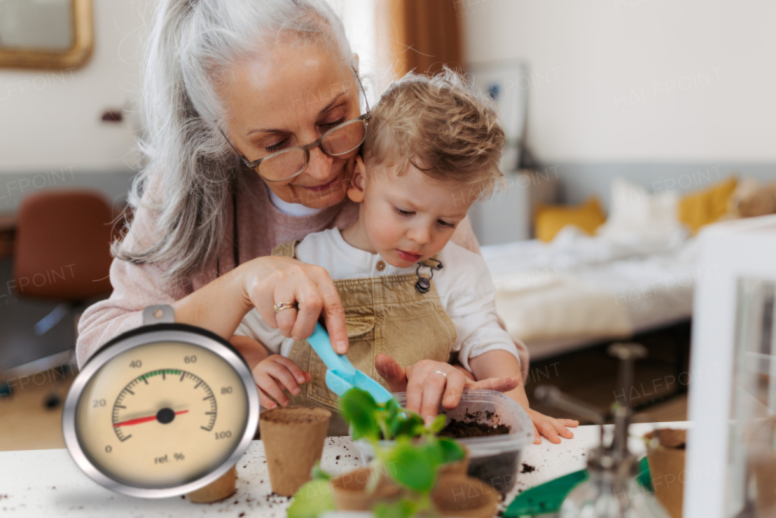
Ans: % 10
